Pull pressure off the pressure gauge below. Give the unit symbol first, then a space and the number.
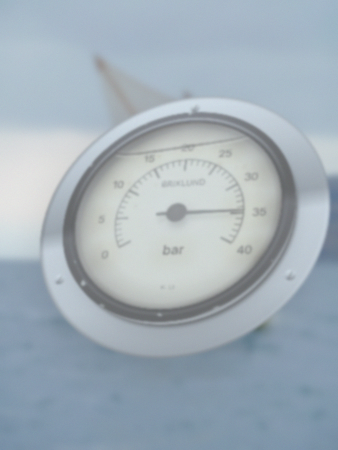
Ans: bar 35
